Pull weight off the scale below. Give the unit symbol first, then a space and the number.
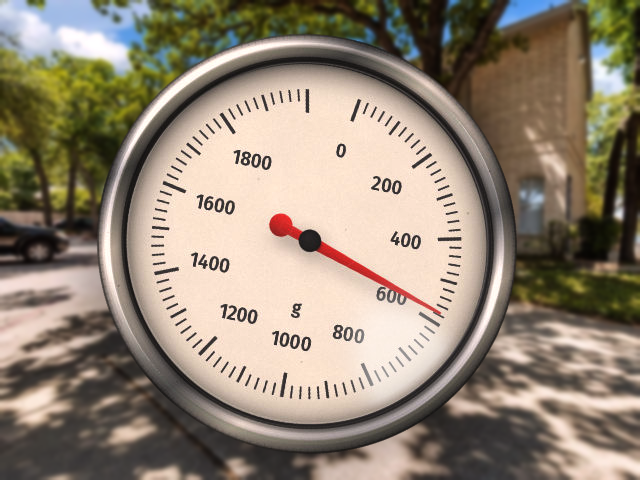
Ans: g 580
